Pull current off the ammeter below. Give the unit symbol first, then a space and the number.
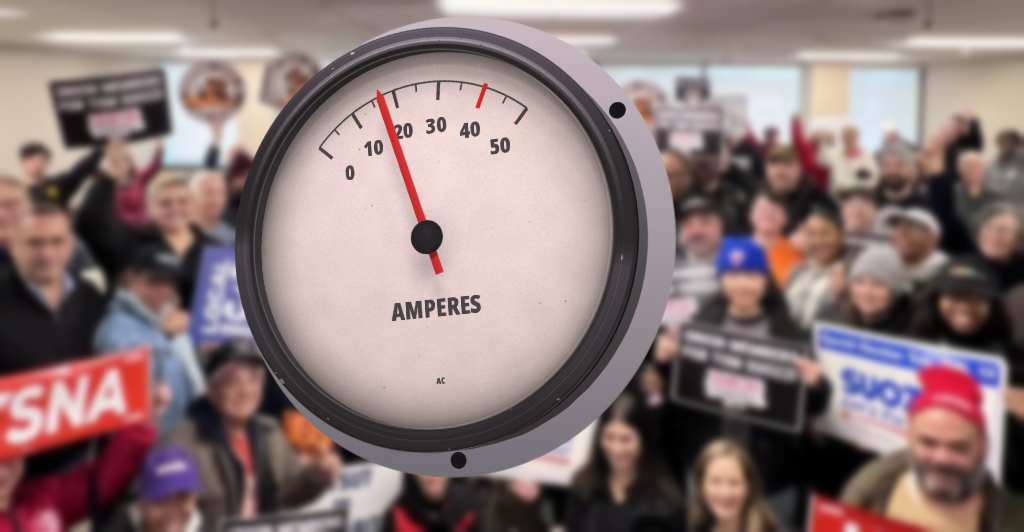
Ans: A 17.5
